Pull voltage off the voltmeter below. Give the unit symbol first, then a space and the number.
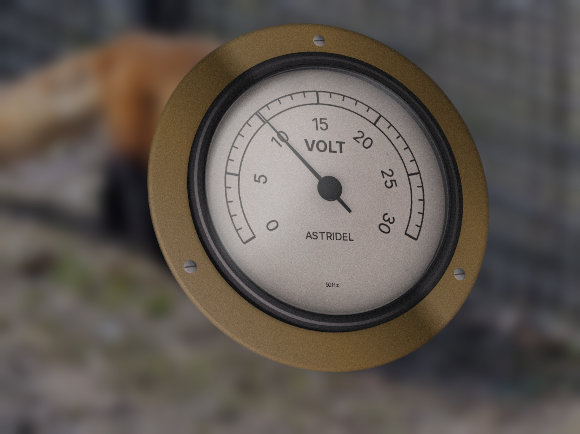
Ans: V 10
